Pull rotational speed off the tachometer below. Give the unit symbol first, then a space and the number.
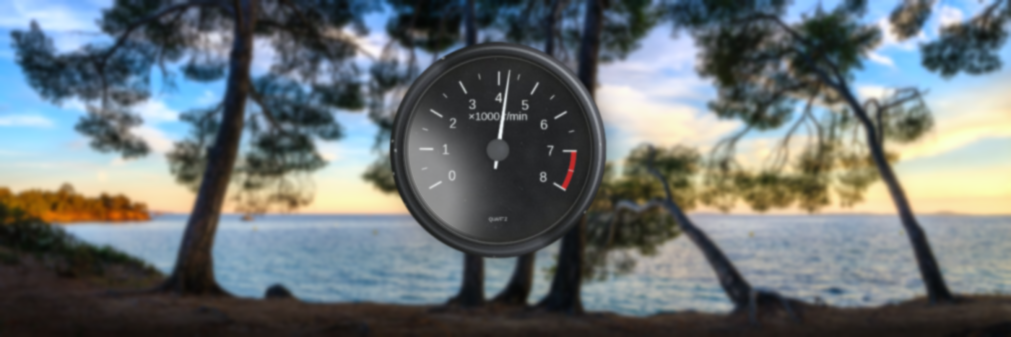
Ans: rpm 4250
